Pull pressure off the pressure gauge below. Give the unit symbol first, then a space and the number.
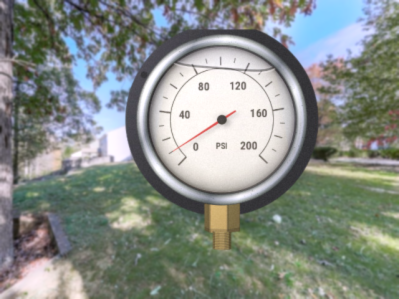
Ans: psi 10
